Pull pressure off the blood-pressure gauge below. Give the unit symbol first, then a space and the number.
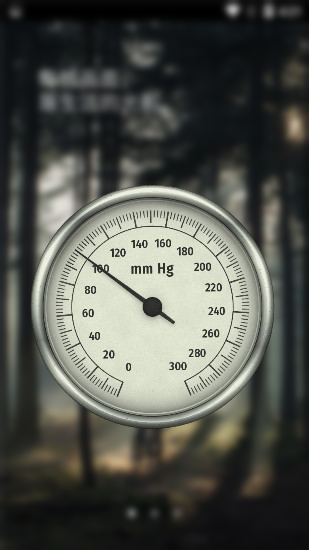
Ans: mmHg 100
